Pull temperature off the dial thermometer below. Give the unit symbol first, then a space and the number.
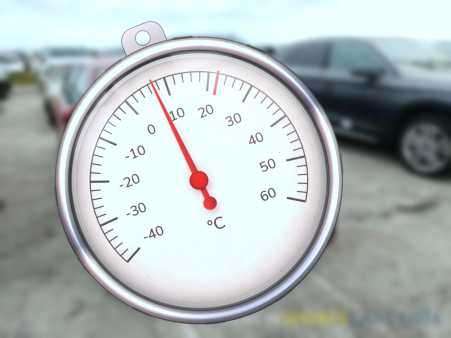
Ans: °C 7
